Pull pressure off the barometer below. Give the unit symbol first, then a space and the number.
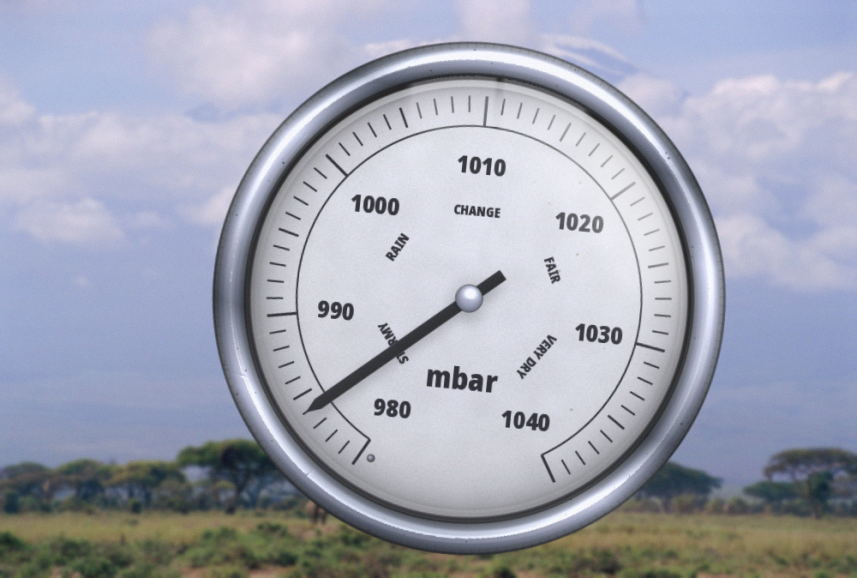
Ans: mbar 984
